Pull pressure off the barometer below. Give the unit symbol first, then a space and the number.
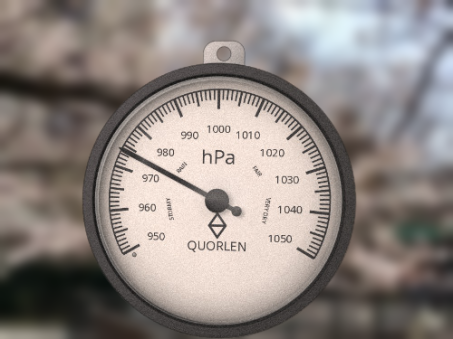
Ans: hPa 974
